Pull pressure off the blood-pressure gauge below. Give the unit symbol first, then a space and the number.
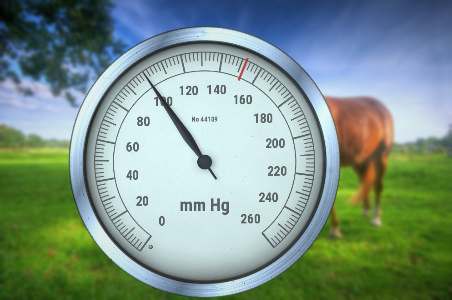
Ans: mmHg 100
